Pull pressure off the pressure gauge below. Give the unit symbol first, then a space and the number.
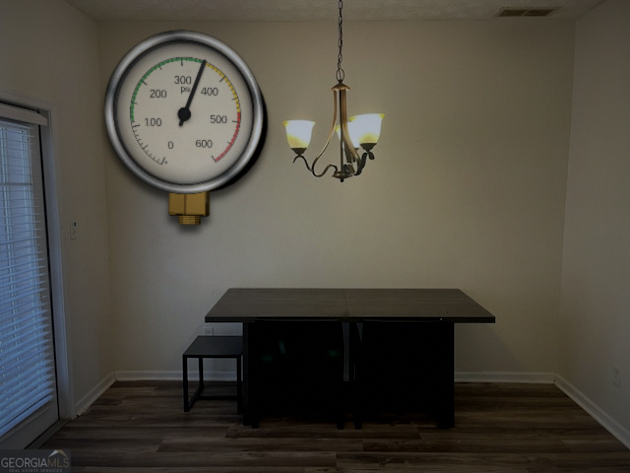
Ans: psi 350
